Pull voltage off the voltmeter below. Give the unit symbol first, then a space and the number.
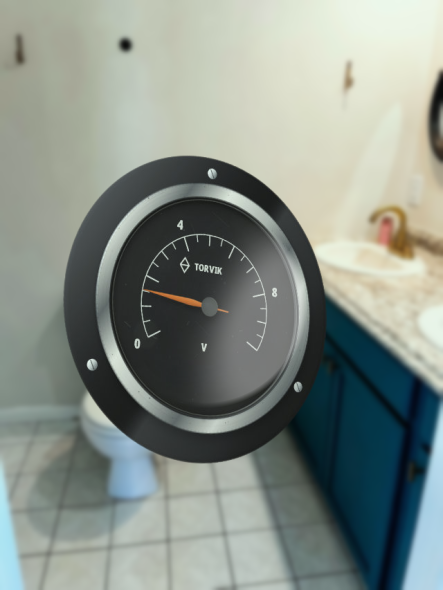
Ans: V 1.5
